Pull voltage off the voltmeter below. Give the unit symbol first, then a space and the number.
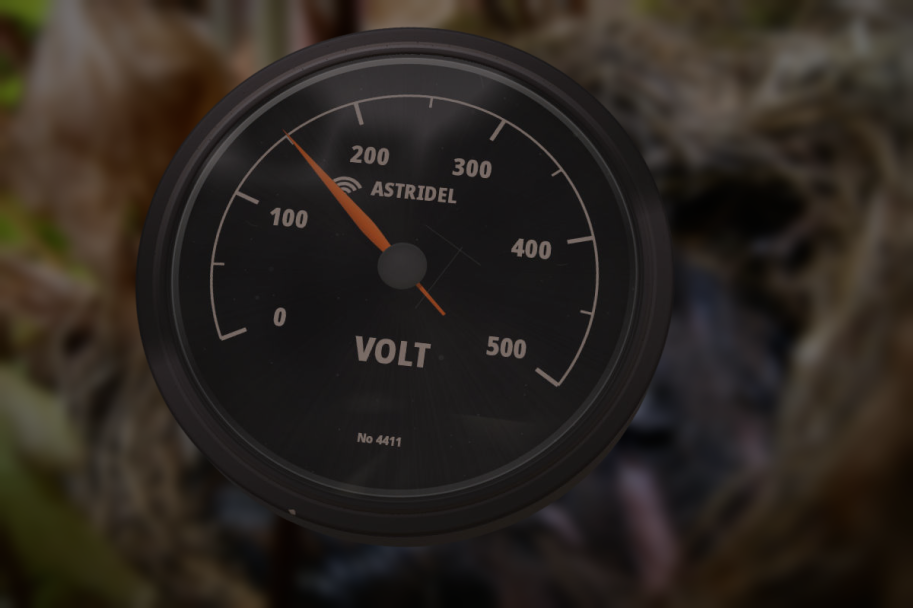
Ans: V 150
